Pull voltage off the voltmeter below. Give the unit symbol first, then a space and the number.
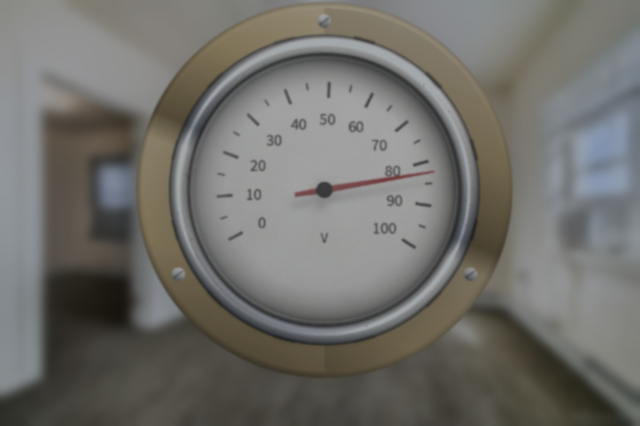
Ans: V 82.5
